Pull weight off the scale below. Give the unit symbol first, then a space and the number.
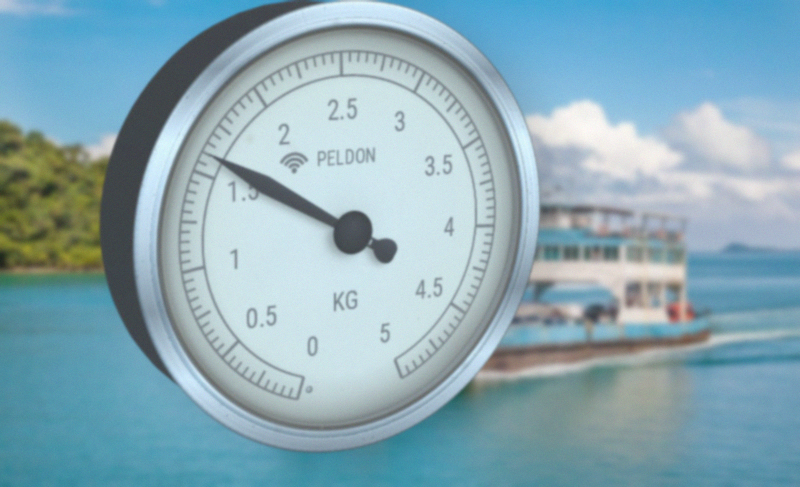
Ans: kg 1.6
